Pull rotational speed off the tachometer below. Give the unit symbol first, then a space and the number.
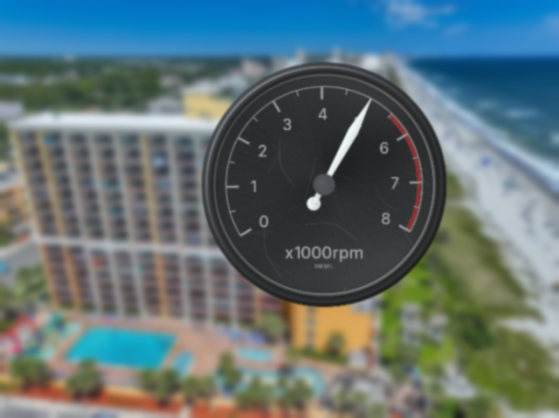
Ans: rpm 5000
